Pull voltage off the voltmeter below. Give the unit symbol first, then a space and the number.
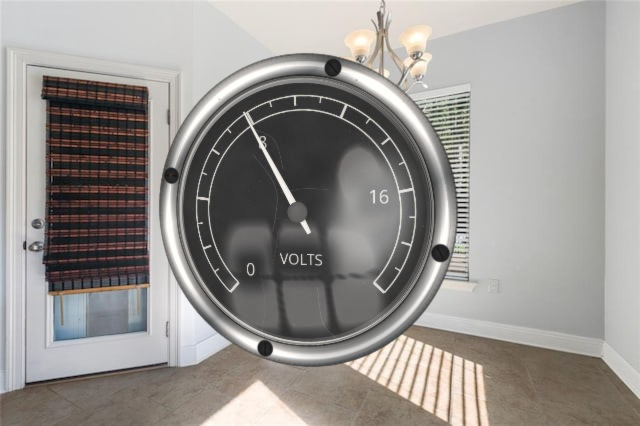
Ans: V 8
